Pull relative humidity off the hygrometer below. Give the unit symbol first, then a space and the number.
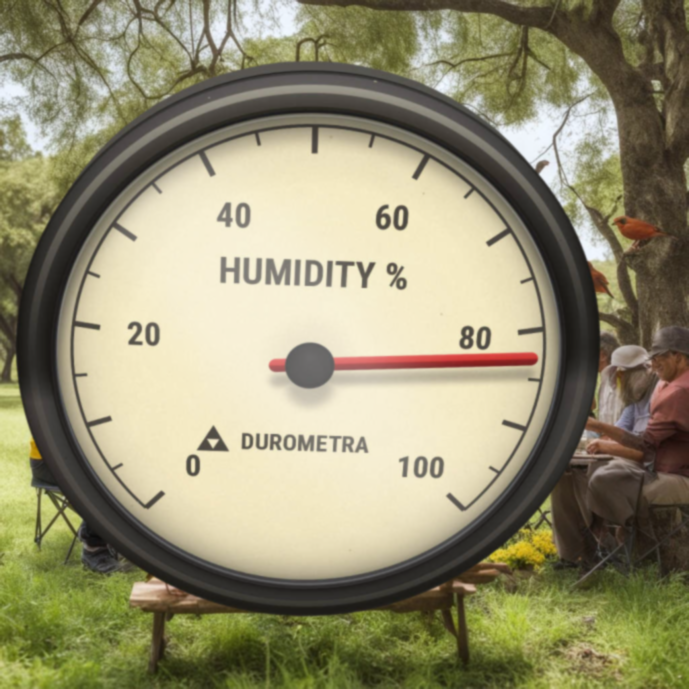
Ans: % 82.5
